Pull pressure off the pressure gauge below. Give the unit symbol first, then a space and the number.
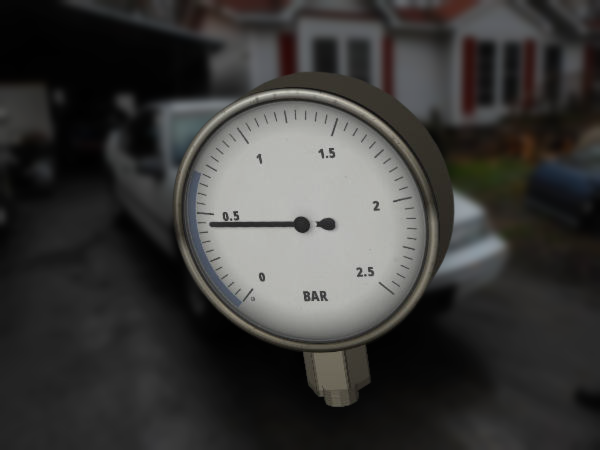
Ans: bar 0.45
